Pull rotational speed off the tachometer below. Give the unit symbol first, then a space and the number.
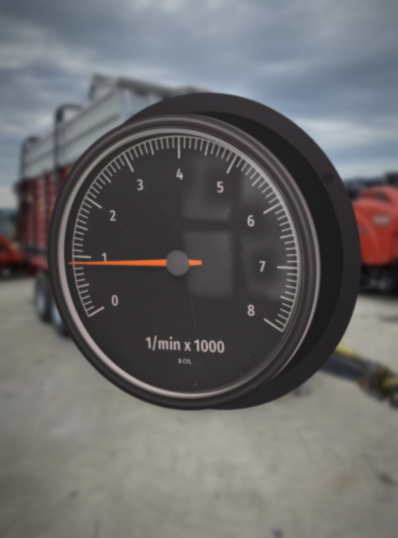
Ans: rpm 900
